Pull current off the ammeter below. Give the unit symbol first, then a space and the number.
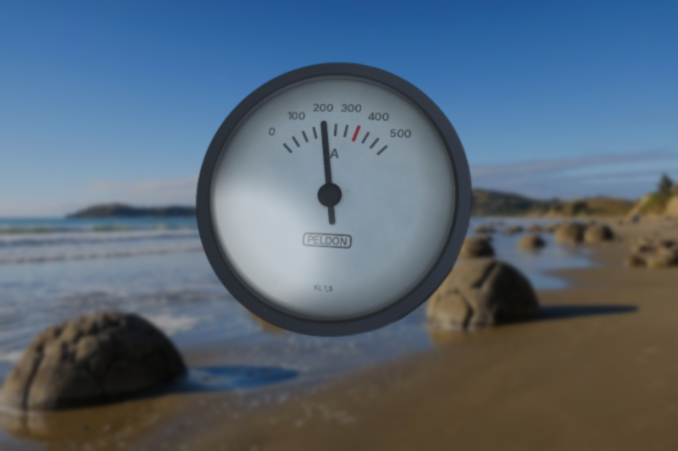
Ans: A 200
